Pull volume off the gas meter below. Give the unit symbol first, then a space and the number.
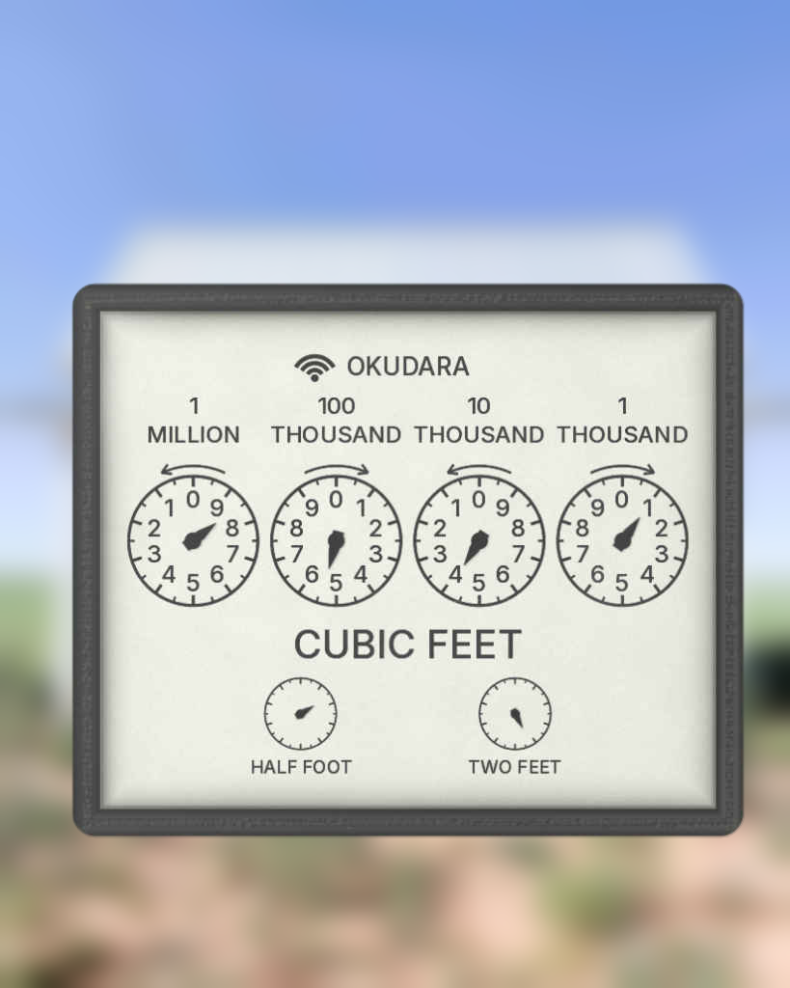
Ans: ft³ 854100
